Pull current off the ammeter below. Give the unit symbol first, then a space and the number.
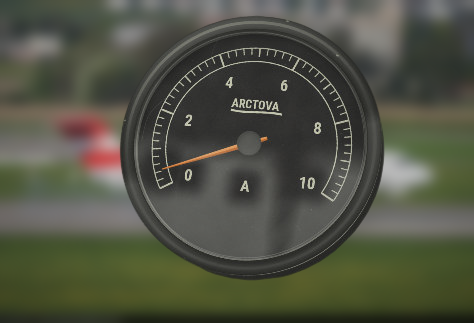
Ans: A 0.4
